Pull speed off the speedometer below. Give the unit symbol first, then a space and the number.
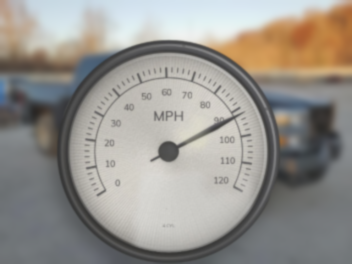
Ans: mph 92
